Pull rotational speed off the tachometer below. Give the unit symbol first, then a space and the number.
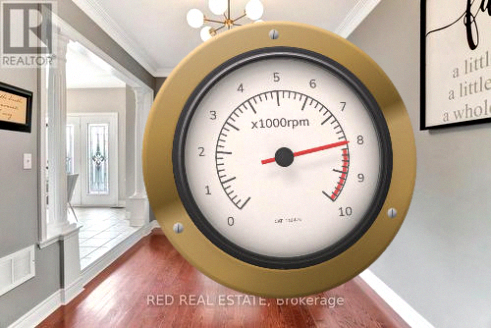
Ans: rpm 8000
